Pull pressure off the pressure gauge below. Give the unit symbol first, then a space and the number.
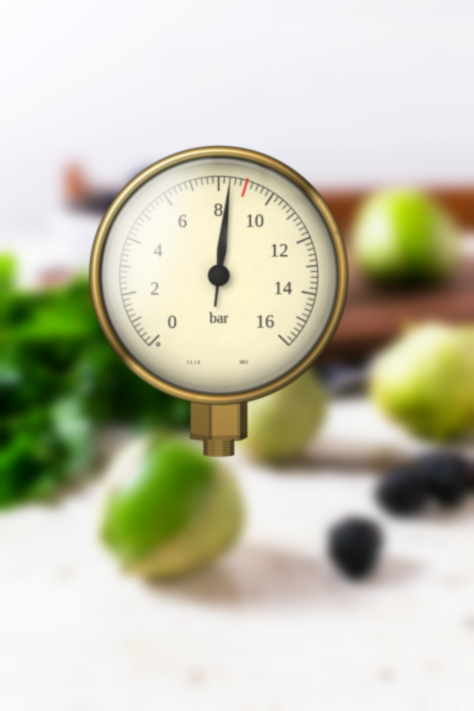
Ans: bar 8.4
